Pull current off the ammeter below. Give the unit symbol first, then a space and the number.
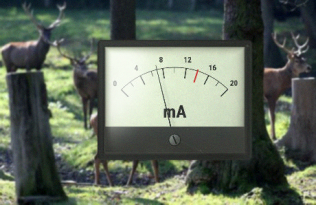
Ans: mA 7
